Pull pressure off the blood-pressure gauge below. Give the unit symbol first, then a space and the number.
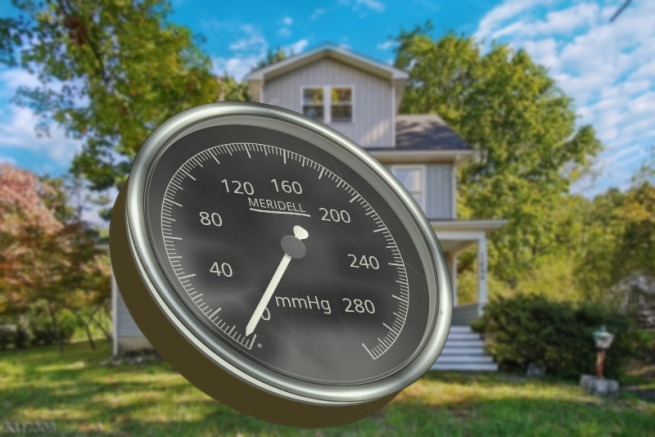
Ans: mmHg 4
